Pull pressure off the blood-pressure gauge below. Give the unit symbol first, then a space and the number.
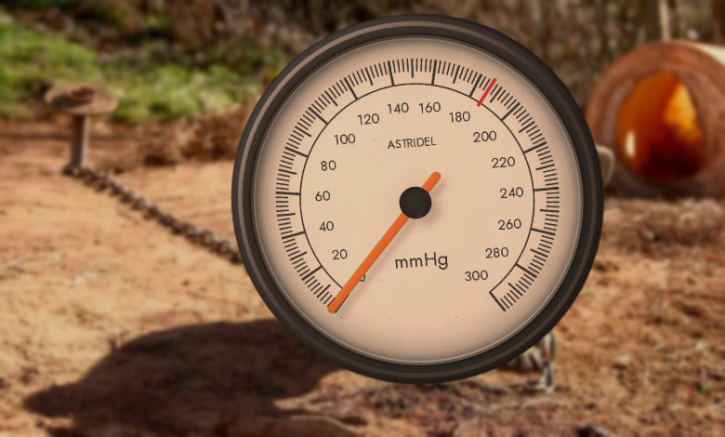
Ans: mmHg 2
